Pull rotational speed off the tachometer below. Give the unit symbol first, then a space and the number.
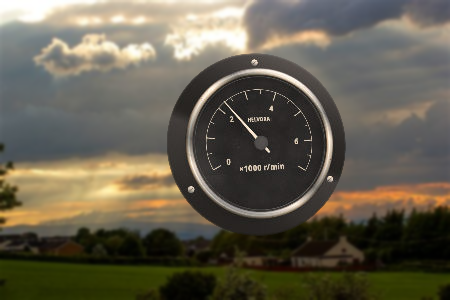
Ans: rpm 2250
